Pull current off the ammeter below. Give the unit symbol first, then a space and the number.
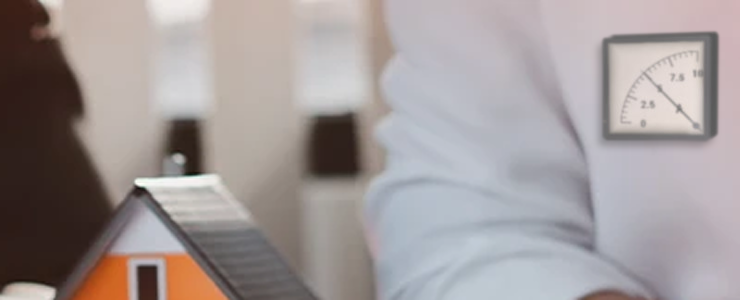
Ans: A 5
